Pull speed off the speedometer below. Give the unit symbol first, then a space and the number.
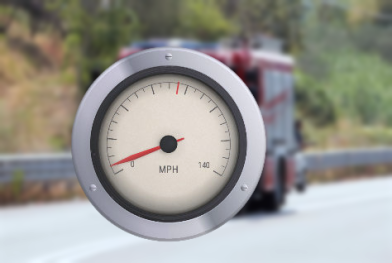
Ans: mph 5
